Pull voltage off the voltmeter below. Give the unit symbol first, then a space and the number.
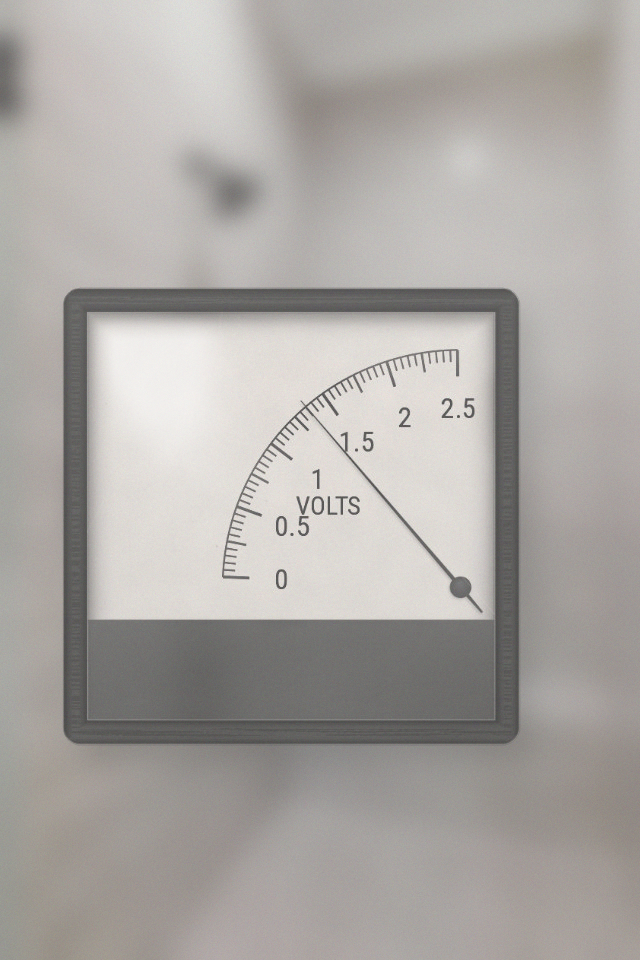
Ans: V 1.35
